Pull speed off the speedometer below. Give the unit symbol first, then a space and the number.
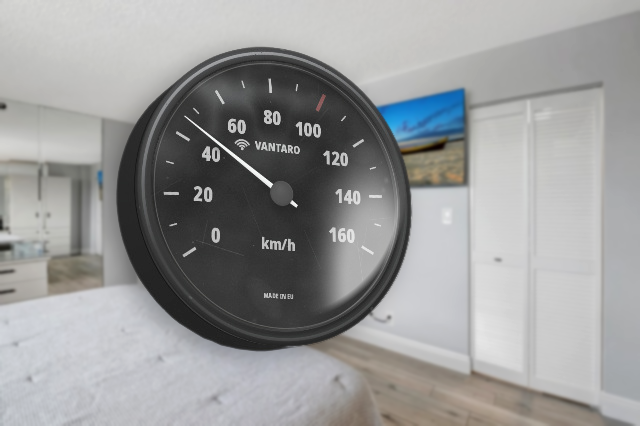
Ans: km/h 45
